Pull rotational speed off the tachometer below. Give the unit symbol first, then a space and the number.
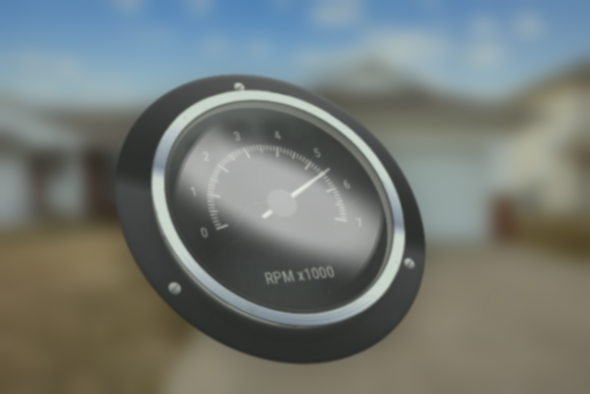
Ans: rpm 5500
